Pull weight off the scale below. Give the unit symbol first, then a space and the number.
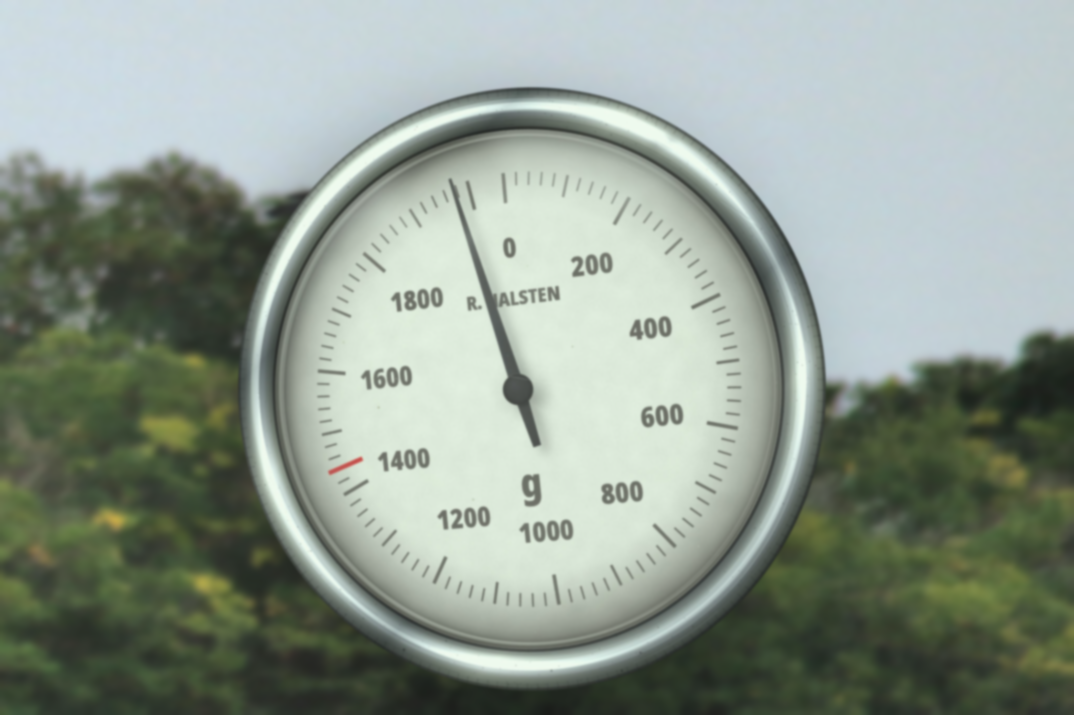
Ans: g 1980
